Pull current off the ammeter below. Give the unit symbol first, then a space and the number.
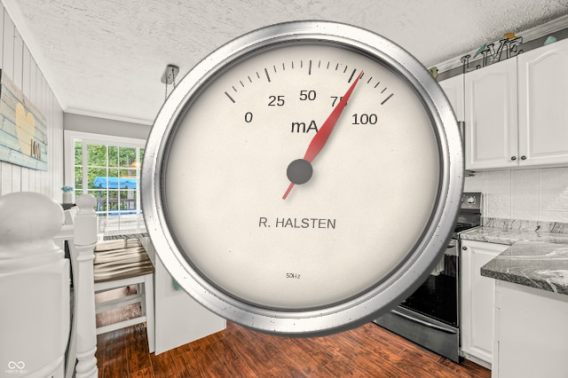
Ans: mA 80
